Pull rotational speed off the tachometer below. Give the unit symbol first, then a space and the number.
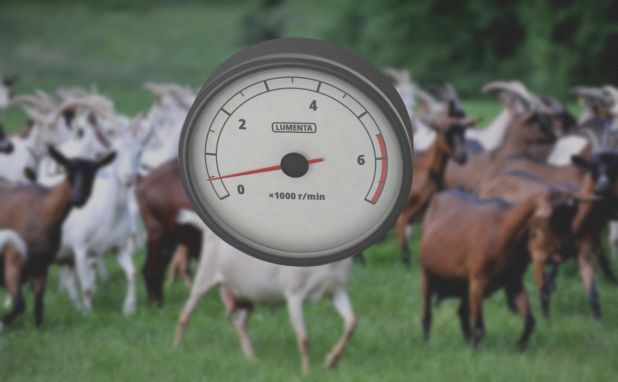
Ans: rpm 500
